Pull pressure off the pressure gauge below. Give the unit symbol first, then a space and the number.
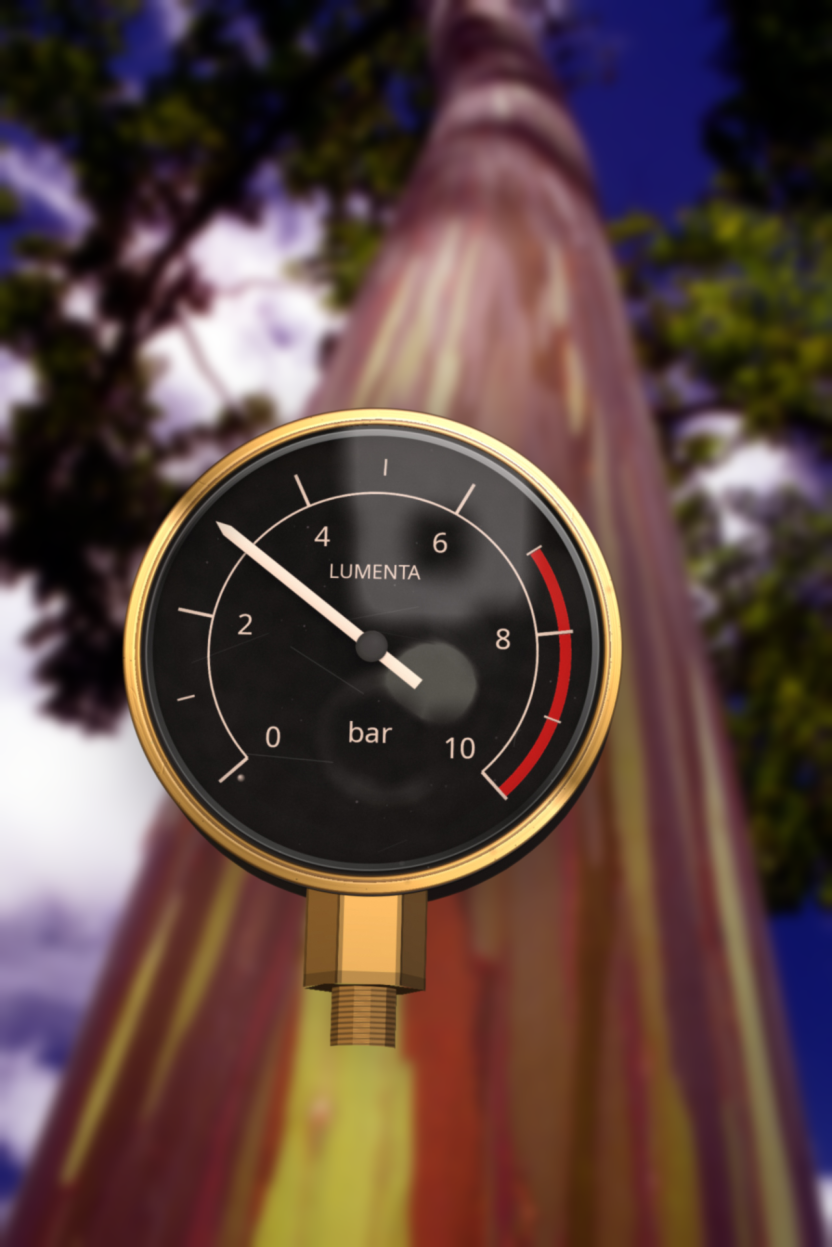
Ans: bar 3
